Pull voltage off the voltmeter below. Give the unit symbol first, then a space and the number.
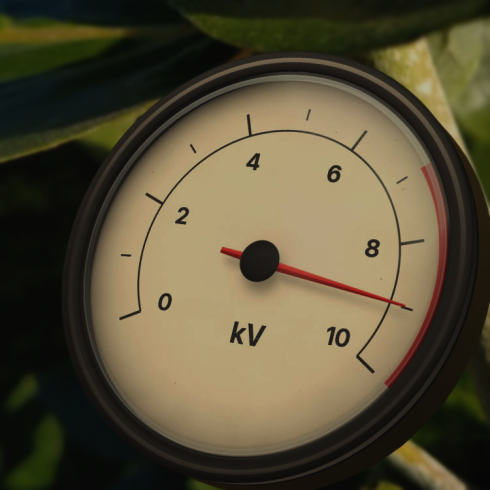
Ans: kV 9
